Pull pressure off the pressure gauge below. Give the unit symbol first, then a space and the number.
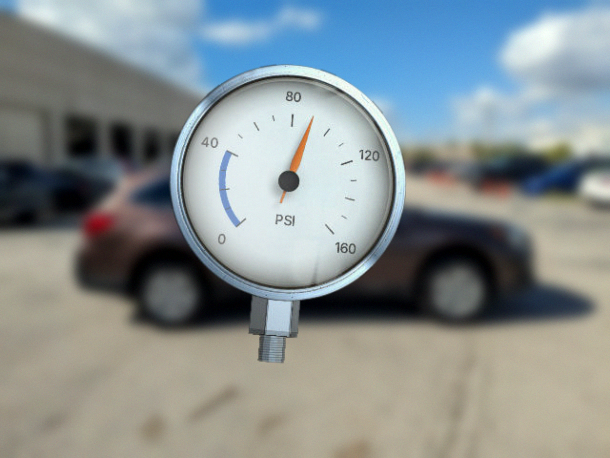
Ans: psi 90
